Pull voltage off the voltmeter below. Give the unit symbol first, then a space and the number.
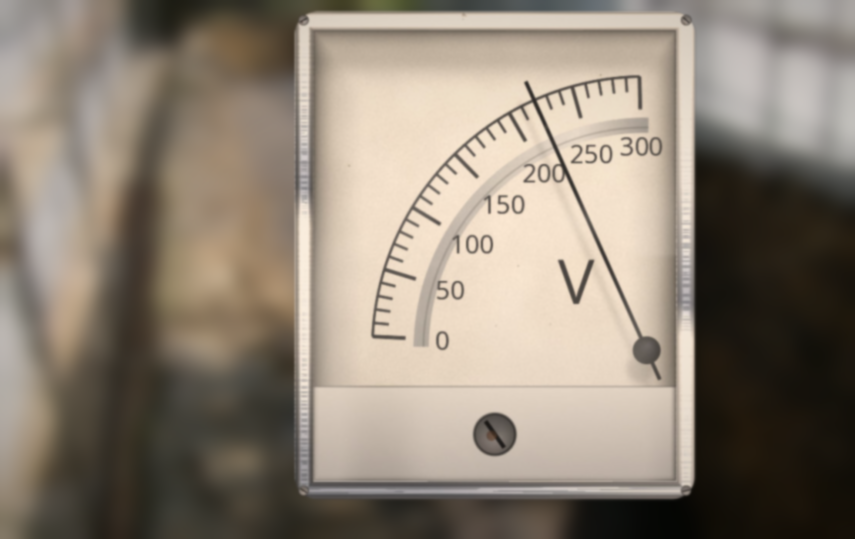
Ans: V 220
